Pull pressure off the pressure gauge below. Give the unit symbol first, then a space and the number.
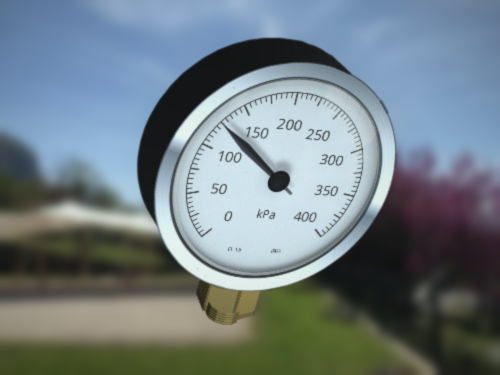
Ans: kPa 125
